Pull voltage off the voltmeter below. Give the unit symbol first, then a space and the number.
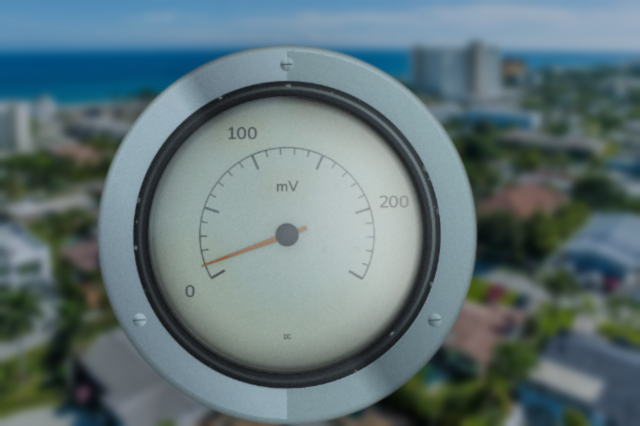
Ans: mV 10
